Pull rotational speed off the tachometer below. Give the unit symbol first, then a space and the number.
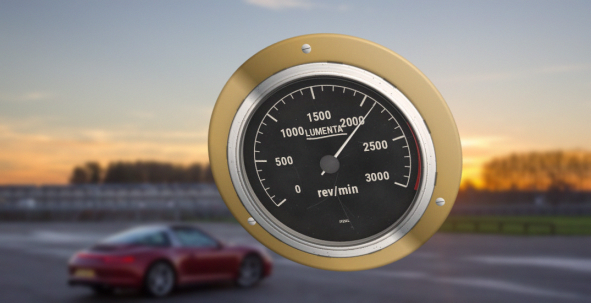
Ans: rpm 2100
